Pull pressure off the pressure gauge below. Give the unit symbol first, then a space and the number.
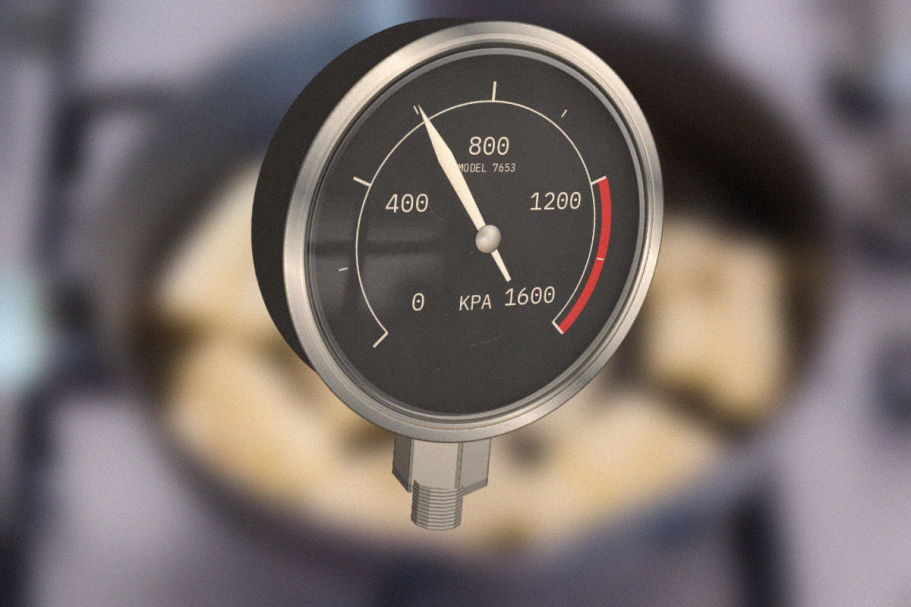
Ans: kPa 600
